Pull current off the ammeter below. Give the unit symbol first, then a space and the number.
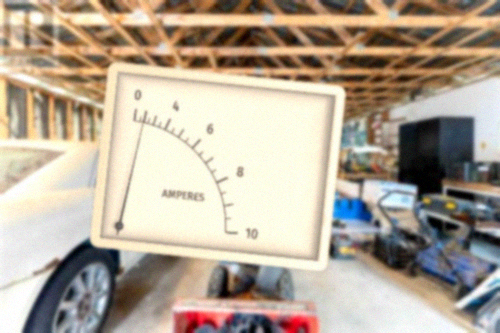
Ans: A 2
